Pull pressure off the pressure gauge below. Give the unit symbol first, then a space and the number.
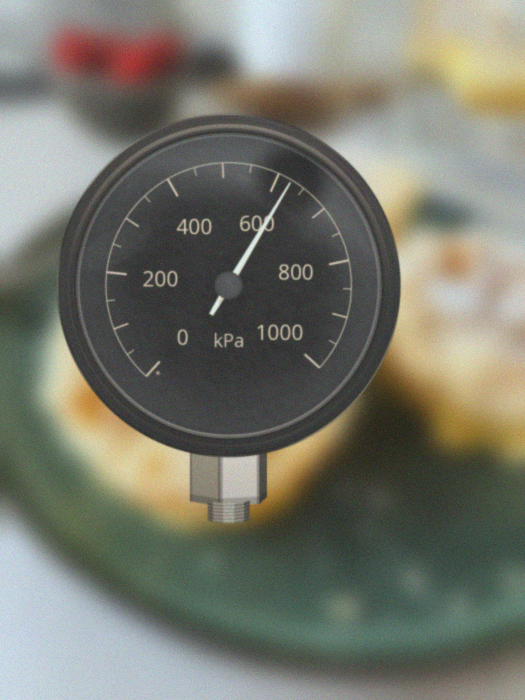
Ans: kPa 625
